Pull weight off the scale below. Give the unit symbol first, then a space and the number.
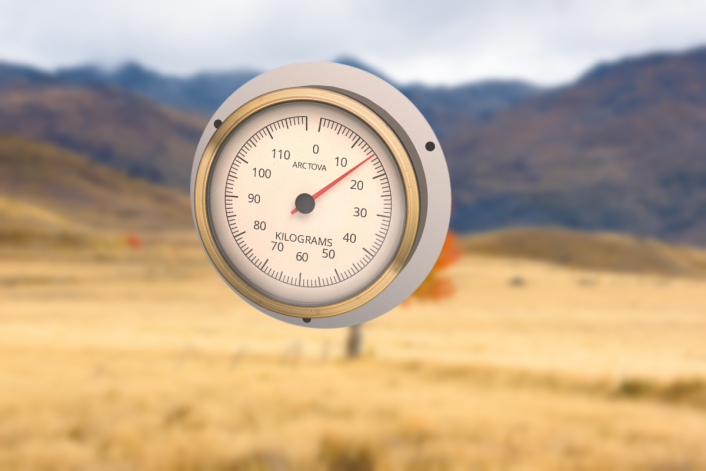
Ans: kg 15
